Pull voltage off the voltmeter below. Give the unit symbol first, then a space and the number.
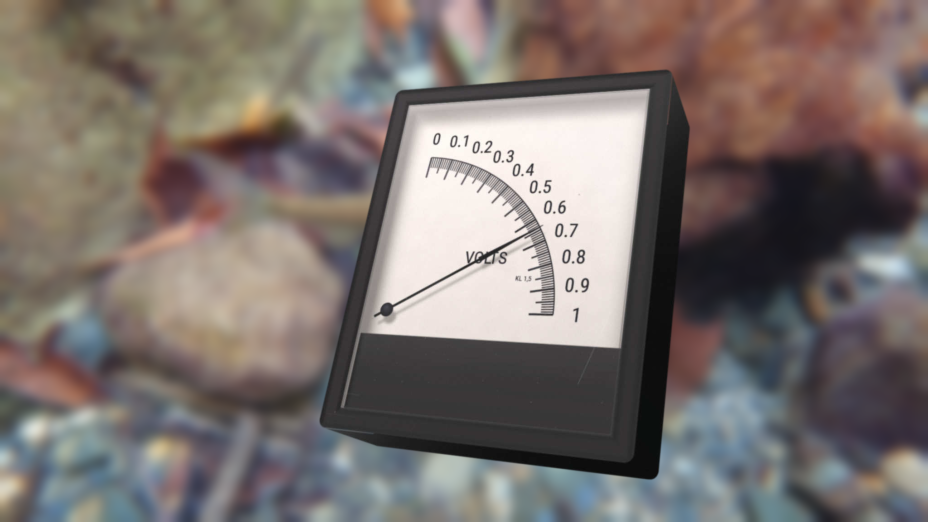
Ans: V 0.65
